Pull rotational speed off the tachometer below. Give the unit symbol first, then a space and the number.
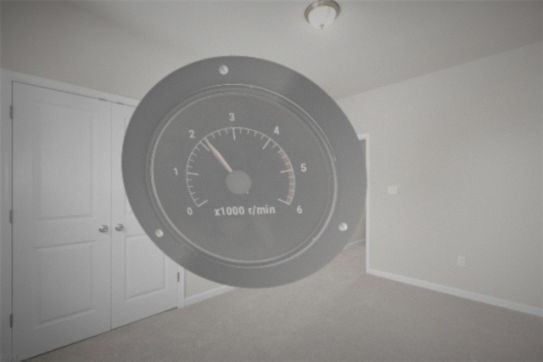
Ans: rpm 2200
